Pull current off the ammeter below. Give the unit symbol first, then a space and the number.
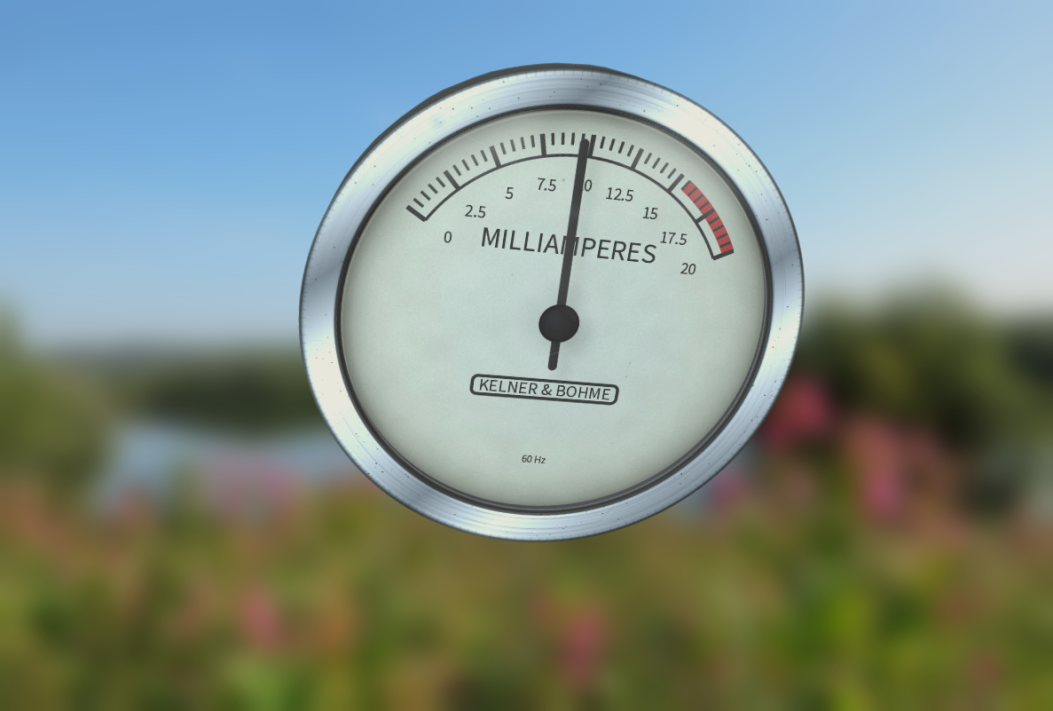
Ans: mA 9.5
